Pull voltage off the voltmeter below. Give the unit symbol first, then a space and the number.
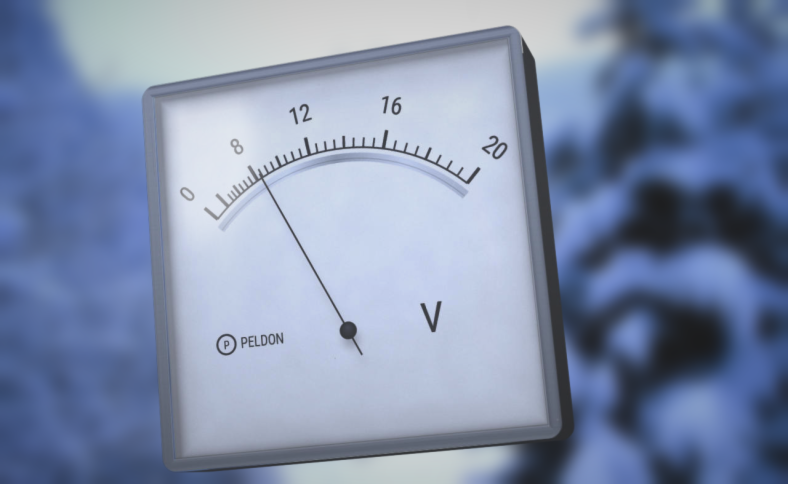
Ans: V 8.5
